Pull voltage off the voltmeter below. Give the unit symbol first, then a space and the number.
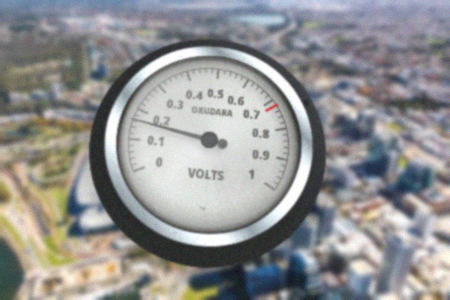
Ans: V 0.16
